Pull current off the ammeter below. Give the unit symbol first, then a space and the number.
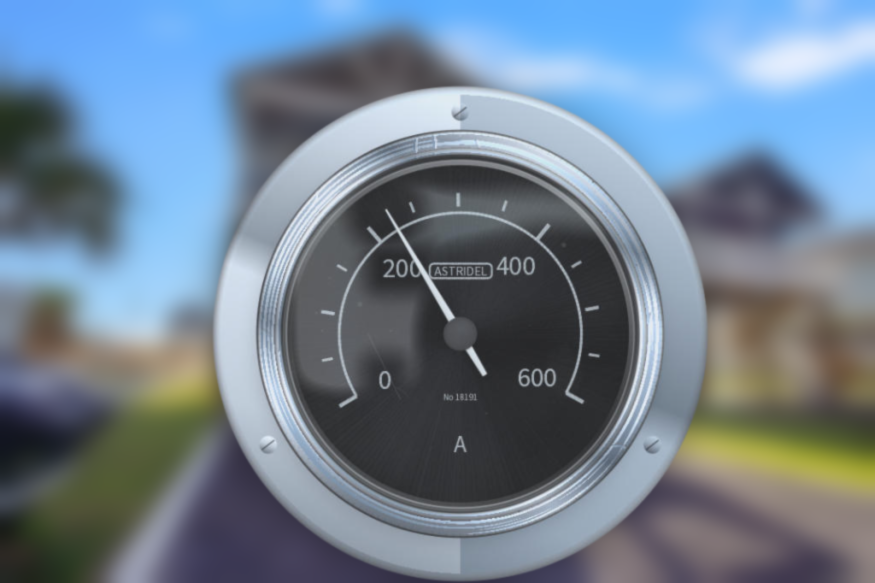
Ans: A 225
